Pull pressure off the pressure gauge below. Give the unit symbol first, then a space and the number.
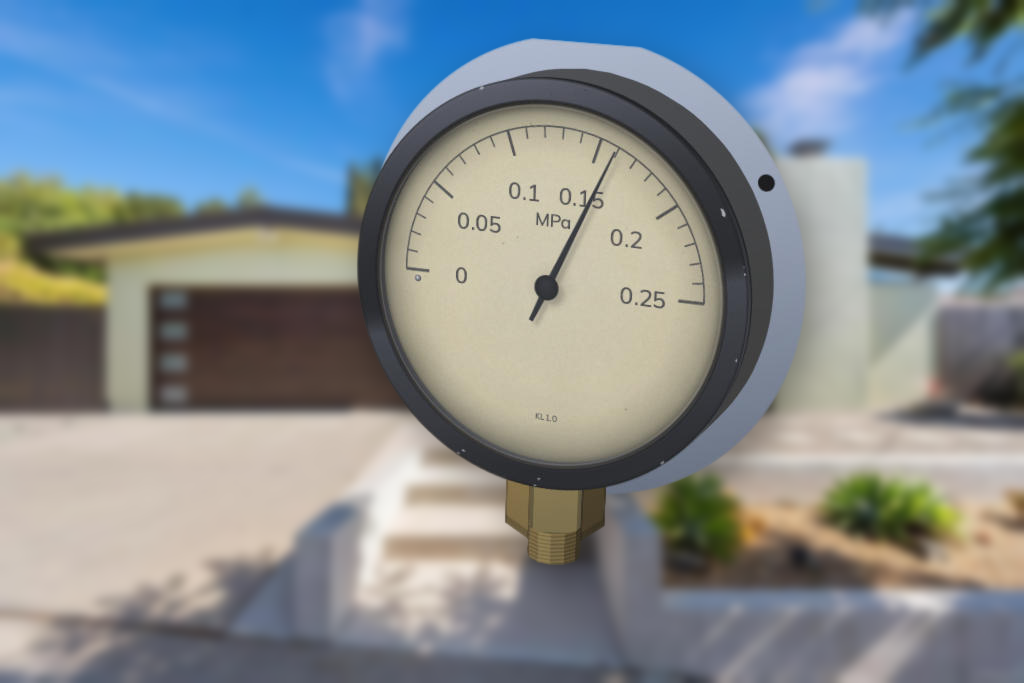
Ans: MPa 0.16
